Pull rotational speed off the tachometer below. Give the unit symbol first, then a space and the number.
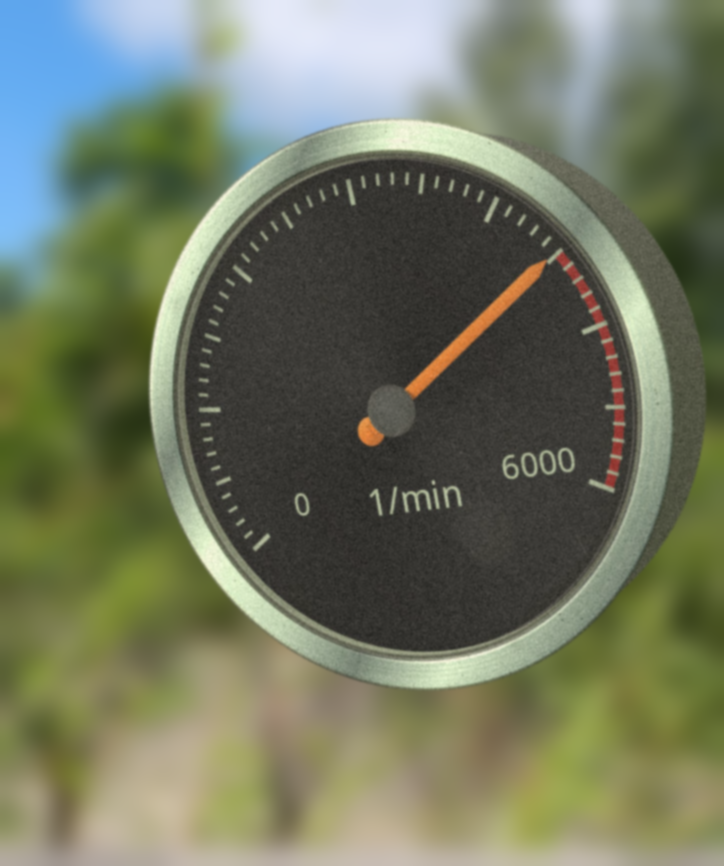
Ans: rpm 4500
